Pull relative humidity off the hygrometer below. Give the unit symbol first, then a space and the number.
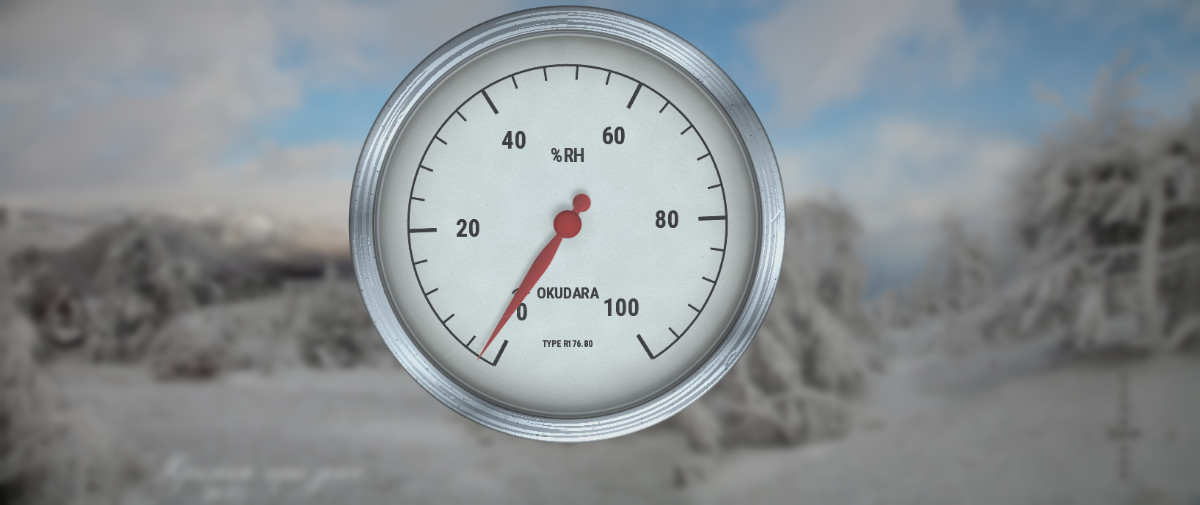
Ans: % 2
